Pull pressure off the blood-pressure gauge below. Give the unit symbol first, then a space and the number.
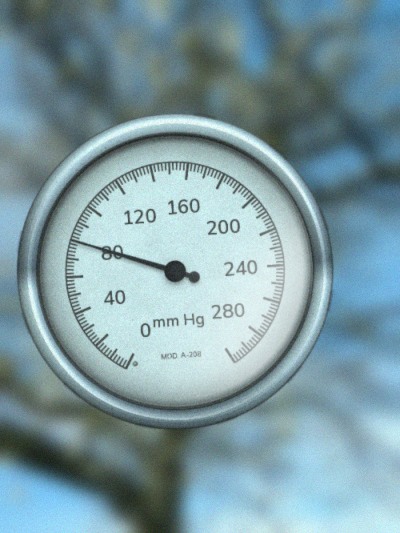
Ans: mmHg 80
